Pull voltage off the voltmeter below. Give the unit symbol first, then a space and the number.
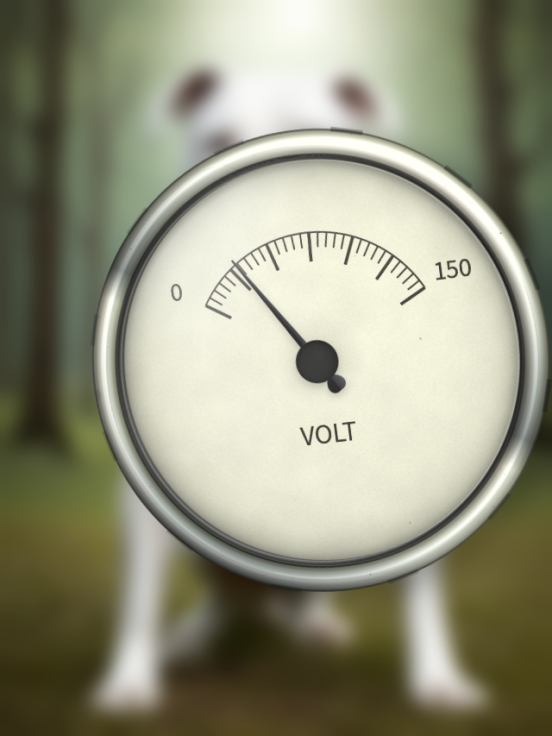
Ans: V 30
